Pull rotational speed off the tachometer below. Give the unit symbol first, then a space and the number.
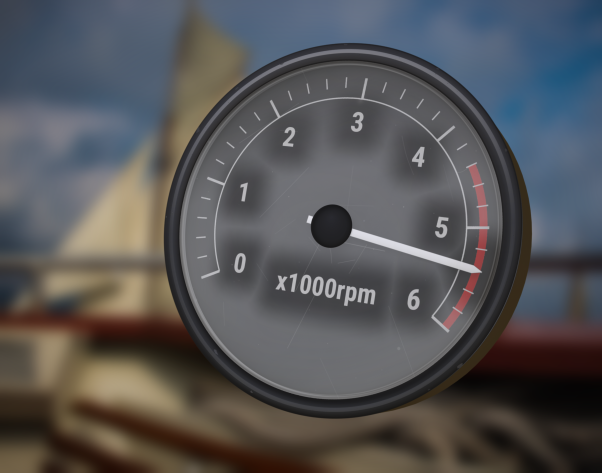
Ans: rpm 5400
